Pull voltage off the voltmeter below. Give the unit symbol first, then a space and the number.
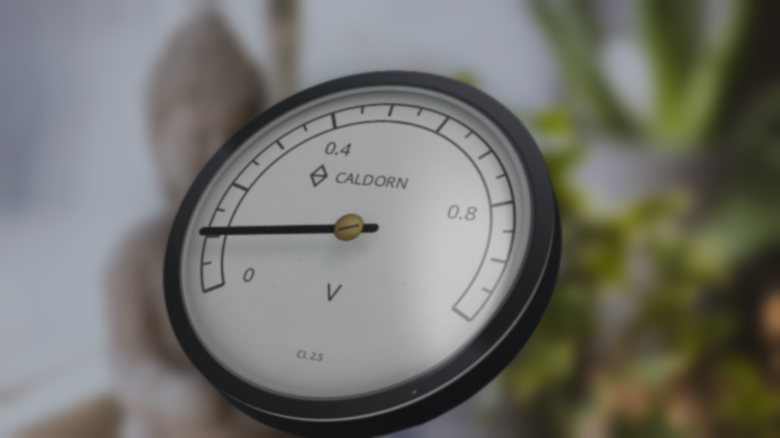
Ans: V 0.1
